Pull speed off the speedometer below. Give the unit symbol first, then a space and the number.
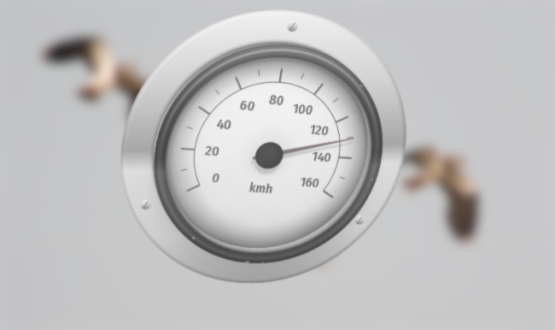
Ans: km/h 130
